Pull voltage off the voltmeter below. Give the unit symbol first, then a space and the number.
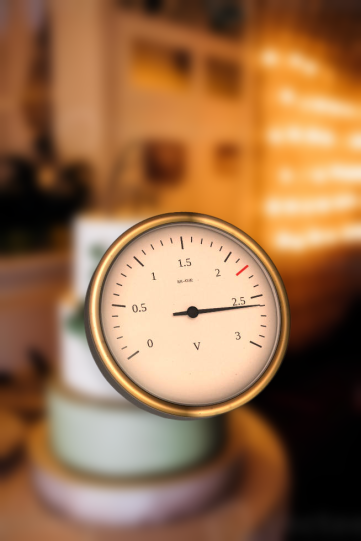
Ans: V 2.6
